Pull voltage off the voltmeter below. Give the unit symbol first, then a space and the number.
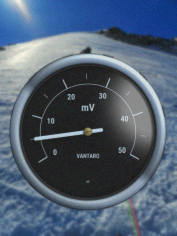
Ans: mV 5
